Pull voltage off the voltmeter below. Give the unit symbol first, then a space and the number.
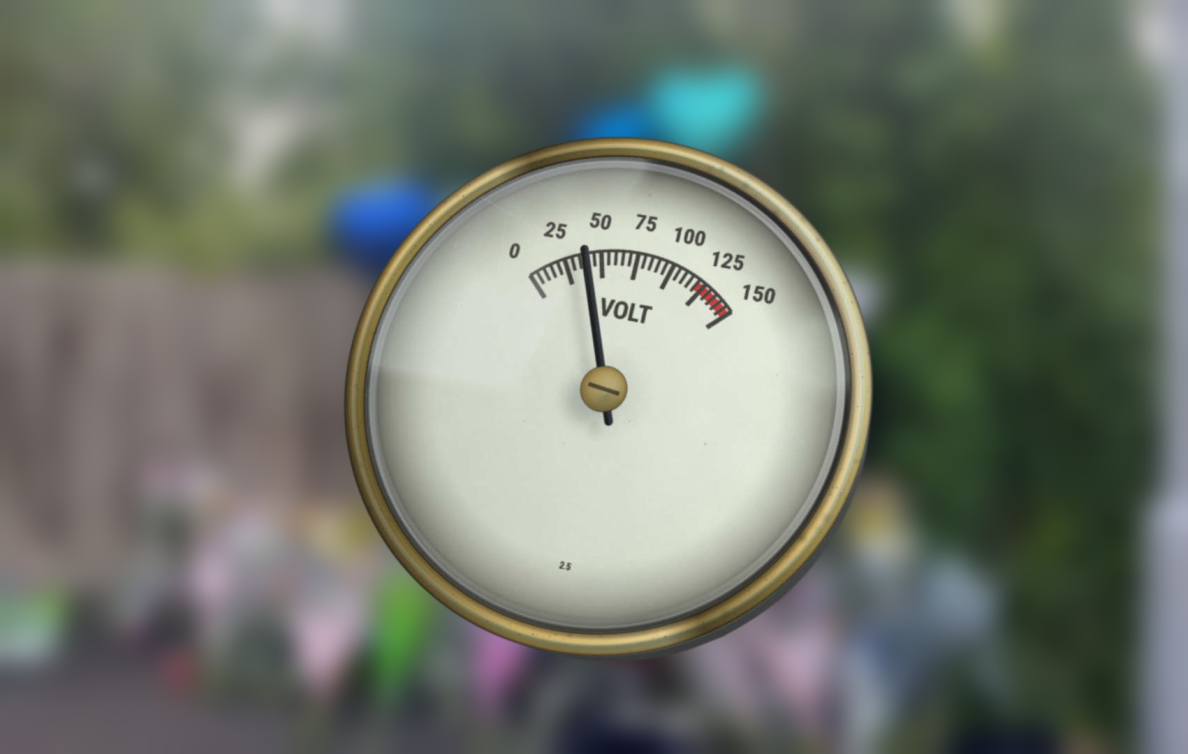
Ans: V 40
